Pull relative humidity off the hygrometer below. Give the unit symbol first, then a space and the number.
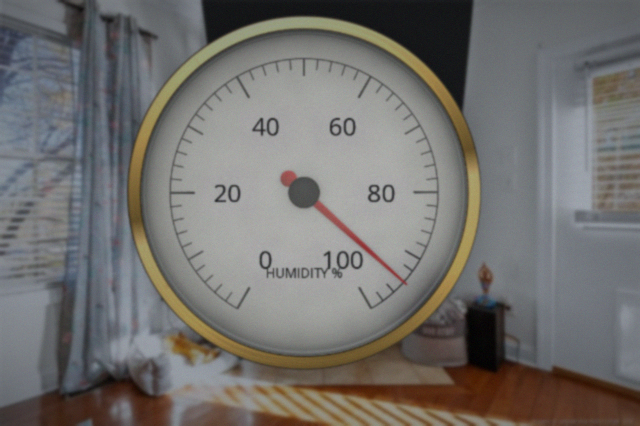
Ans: % 94
